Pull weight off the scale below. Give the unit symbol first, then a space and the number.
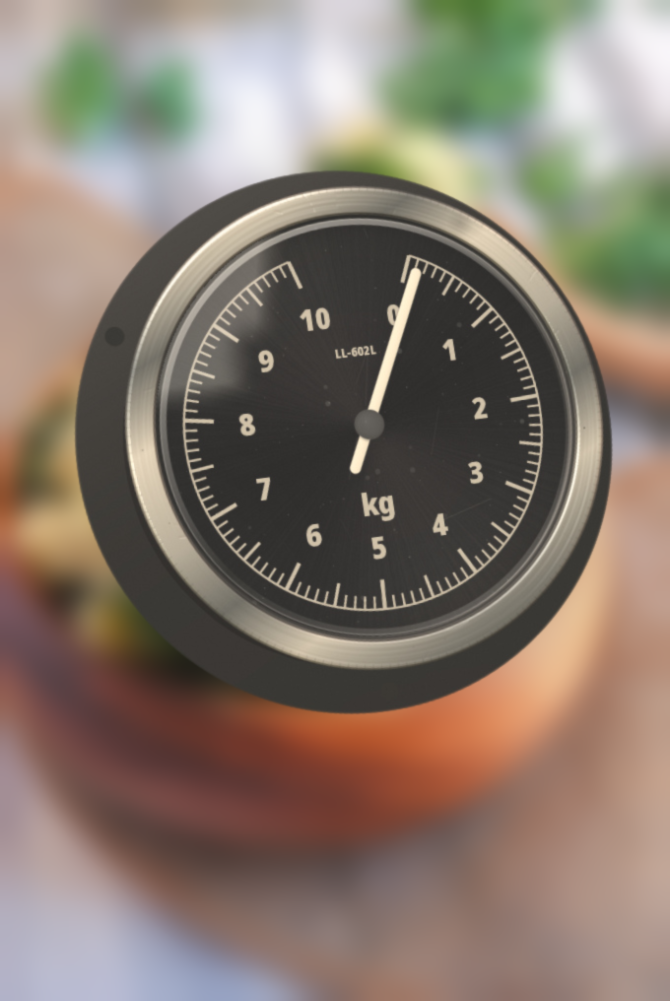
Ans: kg 0.1
